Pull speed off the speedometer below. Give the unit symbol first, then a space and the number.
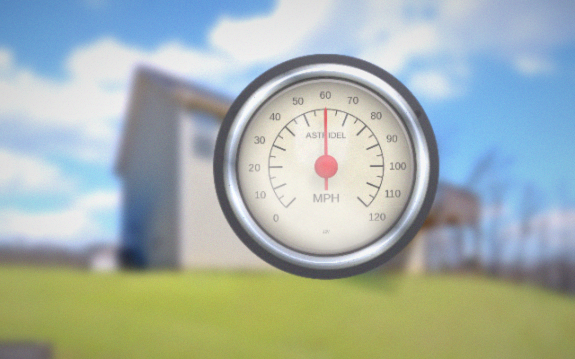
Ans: mph 60
